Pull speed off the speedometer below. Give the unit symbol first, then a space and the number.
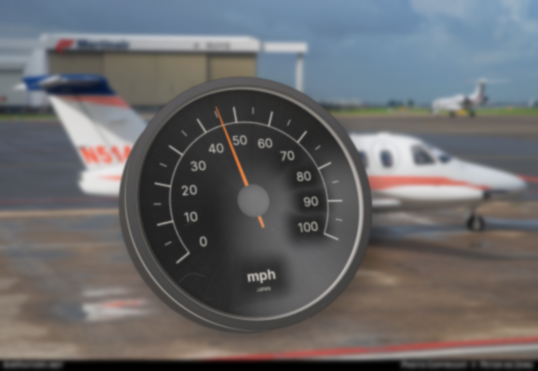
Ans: mph 45
